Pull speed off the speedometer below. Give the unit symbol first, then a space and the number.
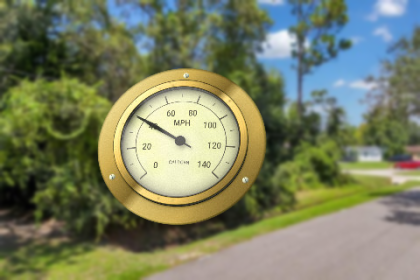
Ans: mph 40
